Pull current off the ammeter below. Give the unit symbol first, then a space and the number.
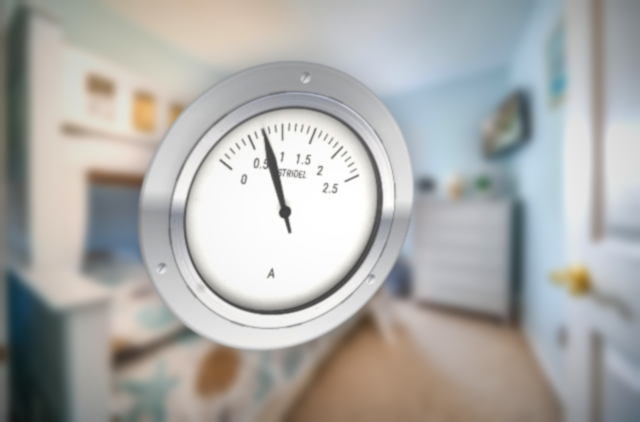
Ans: A 0.7
